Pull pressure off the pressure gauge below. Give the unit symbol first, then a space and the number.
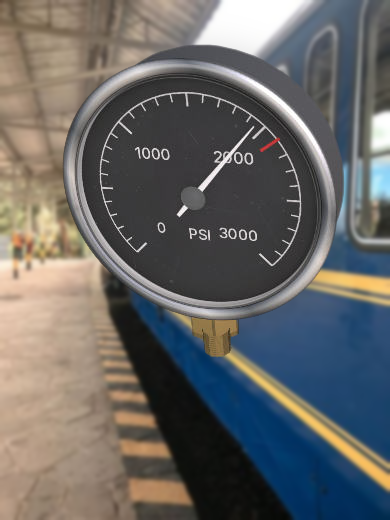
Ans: psi 1950
